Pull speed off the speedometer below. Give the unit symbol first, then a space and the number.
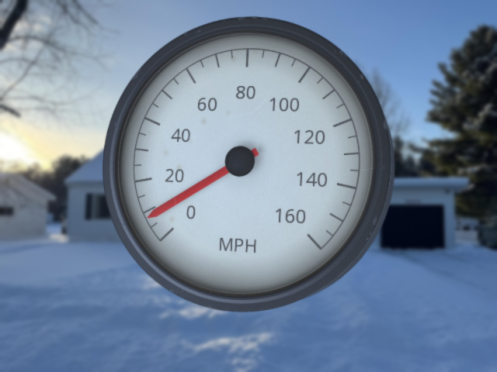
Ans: mph 7.5
